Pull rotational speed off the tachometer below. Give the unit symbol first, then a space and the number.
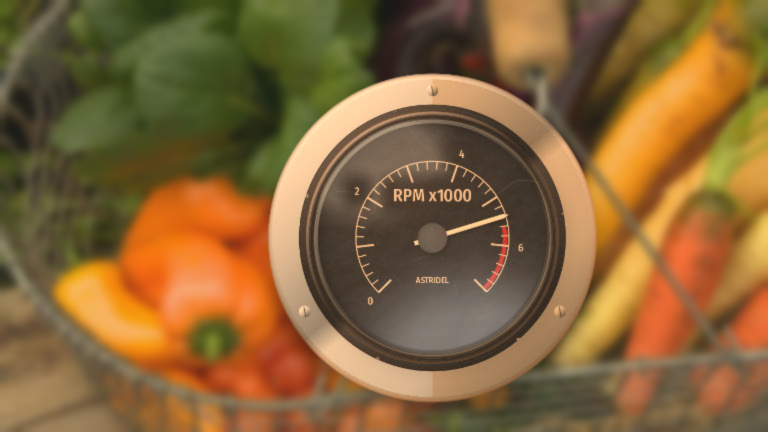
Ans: rpm 5400
